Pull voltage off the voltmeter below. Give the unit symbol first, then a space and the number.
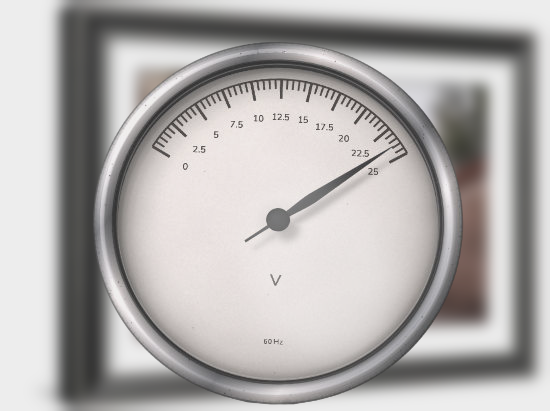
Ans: V 24
